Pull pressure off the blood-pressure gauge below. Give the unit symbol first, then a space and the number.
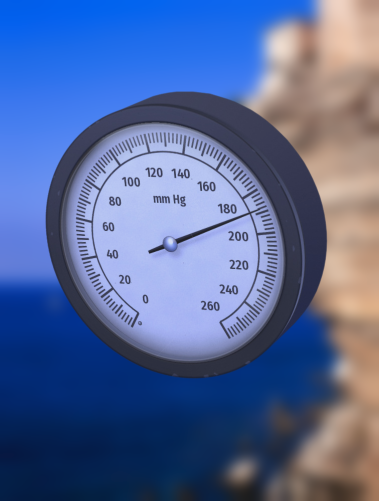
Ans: mmHg 188
